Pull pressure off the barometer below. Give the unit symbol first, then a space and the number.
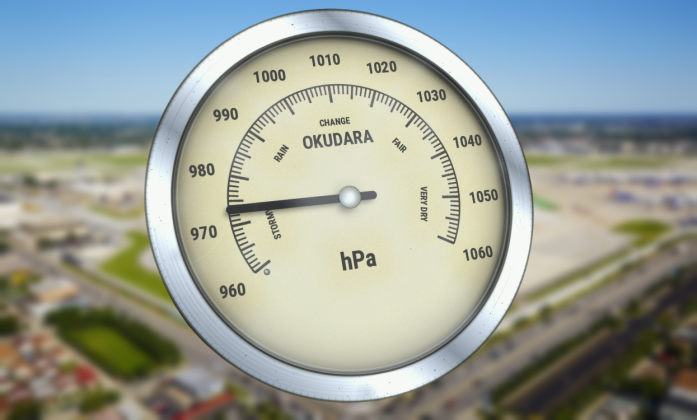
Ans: hPa 973
